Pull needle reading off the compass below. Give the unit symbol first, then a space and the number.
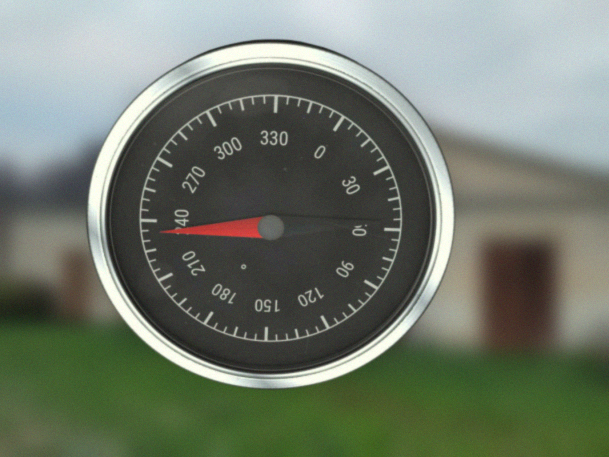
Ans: ° 235
